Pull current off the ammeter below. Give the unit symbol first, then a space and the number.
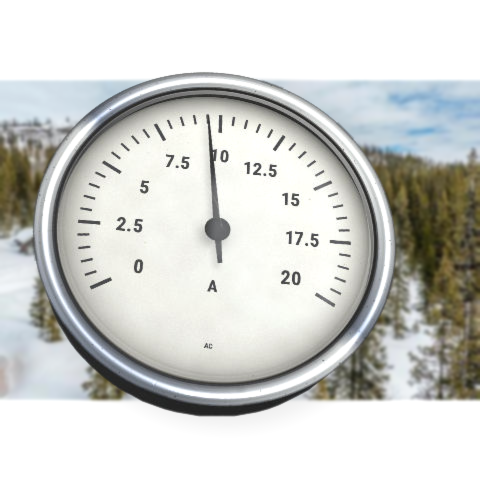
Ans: A 9.5
